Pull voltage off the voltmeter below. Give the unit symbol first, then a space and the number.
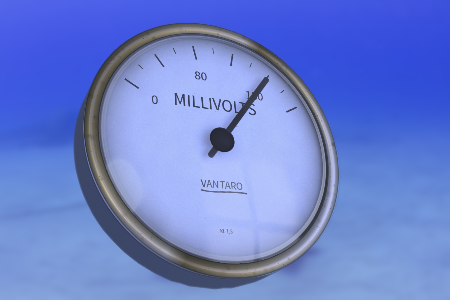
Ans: mV 160
